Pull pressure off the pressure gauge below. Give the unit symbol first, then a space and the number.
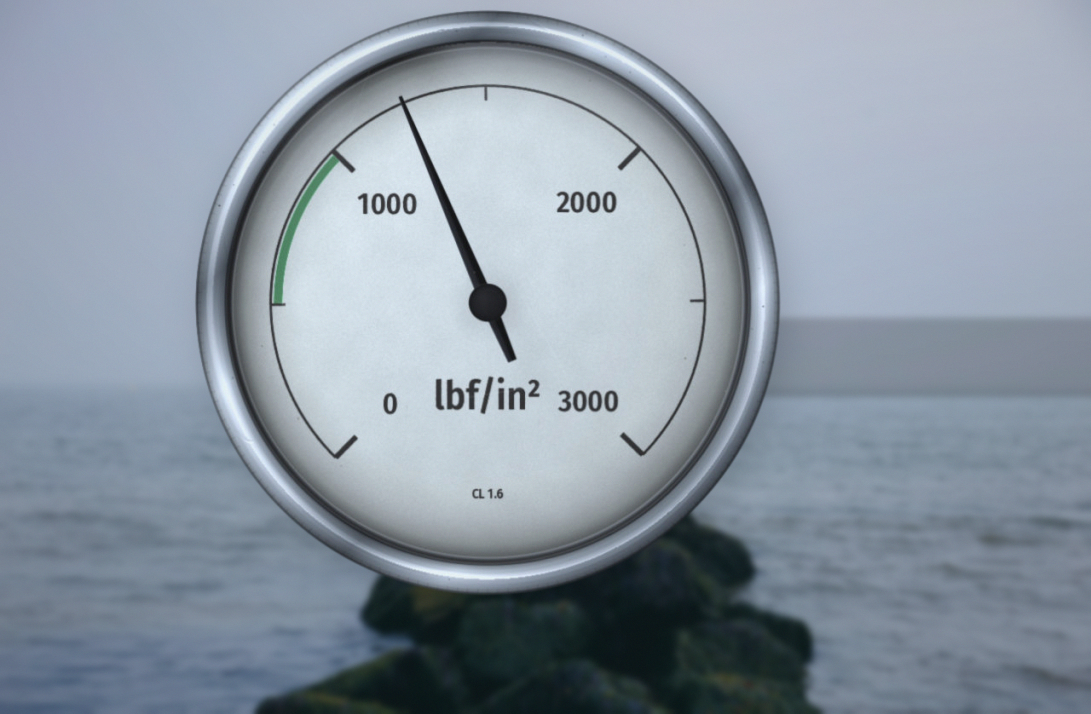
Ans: psi 1250
